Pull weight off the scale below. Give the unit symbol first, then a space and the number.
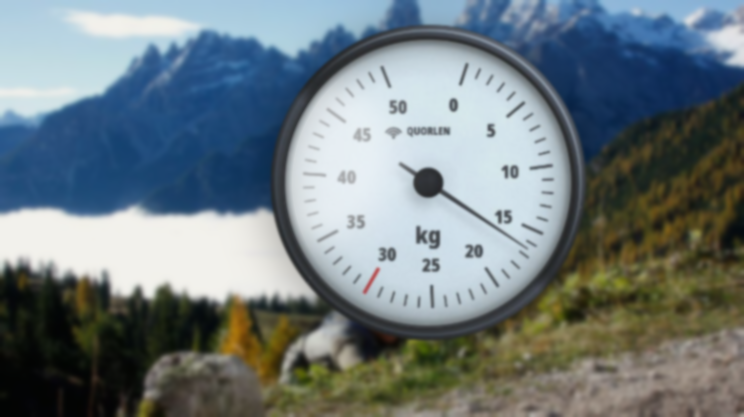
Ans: kg 16.5
